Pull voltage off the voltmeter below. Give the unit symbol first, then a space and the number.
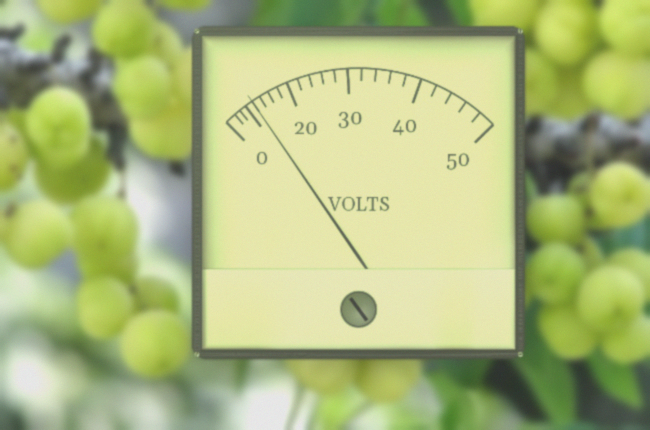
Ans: V 12
